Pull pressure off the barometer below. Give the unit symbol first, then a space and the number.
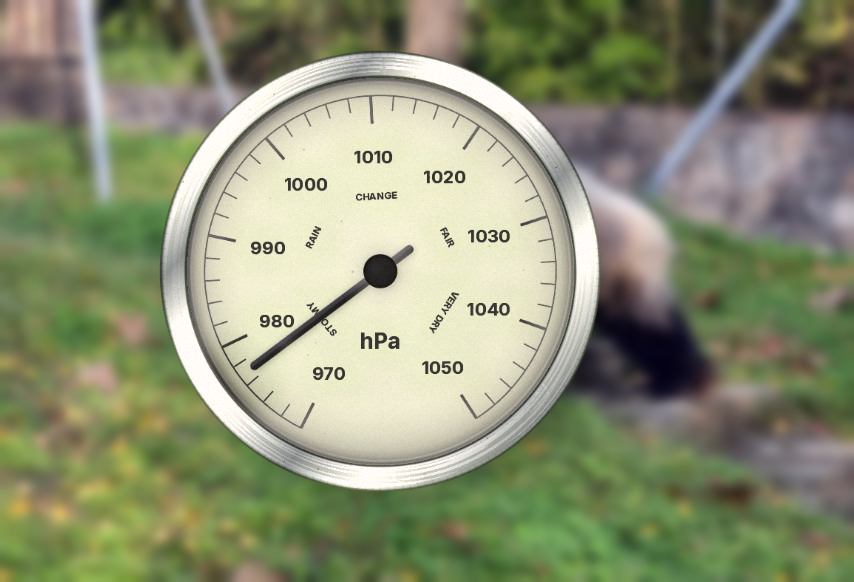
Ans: hPa 977
